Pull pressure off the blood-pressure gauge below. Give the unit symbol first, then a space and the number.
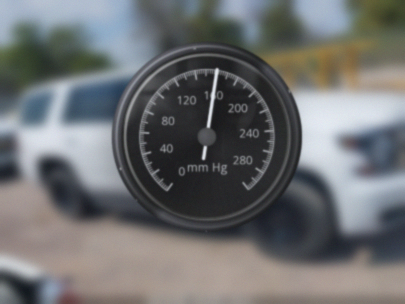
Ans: mmHg 160
